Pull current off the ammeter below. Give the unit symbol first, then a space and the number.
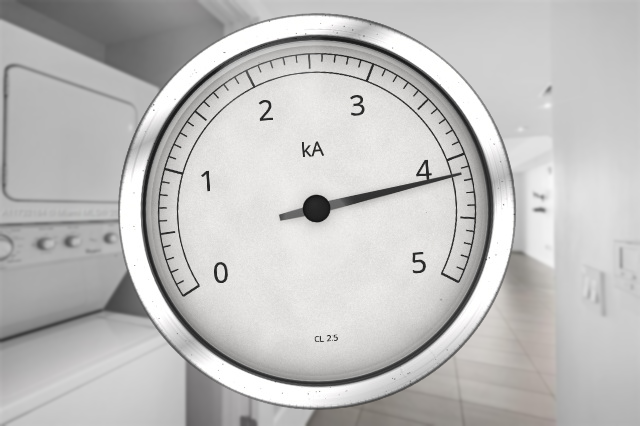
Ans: kA 4.15
